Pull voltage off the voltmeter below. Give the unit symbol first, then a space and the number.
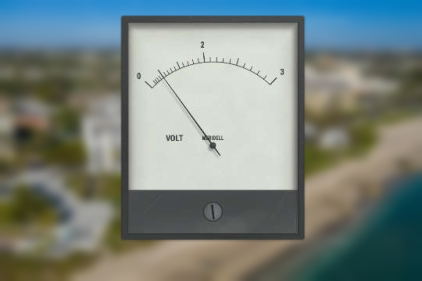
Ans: V 1
